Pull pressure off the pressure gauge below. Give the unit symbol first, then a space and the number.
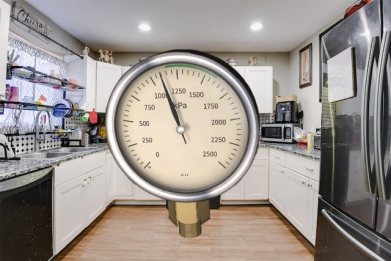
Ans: kPa 1100
